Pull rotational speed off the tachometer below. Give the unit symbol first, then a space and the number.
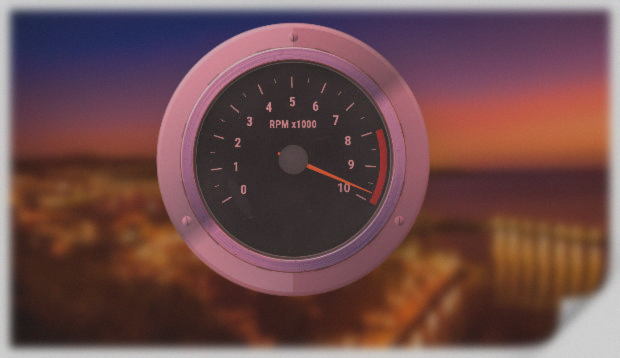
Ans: rpm 9750
